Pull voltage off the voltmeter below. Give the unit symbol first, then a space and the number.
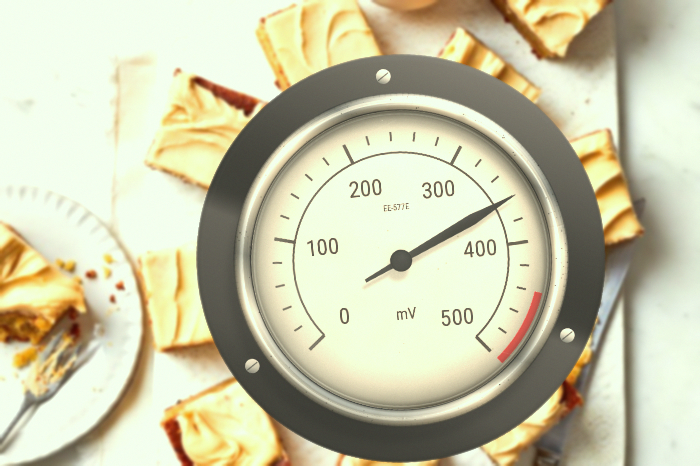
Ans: mV 360
